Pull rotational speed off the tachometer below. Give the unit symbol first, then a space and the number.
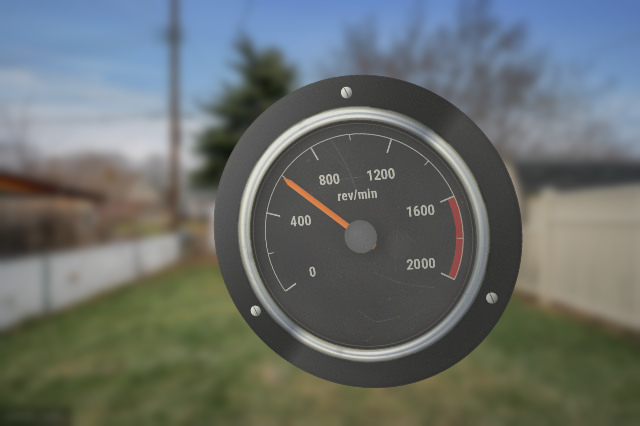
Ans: rpm 600
